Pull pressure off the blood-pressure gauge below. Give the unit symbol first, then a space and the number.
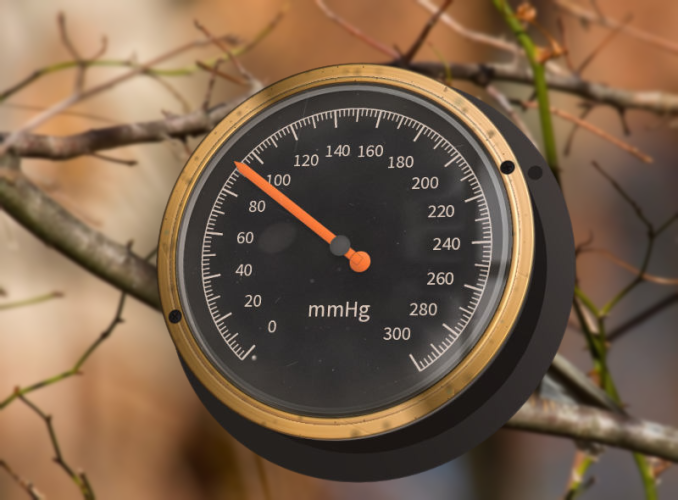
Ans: mmHg 92
